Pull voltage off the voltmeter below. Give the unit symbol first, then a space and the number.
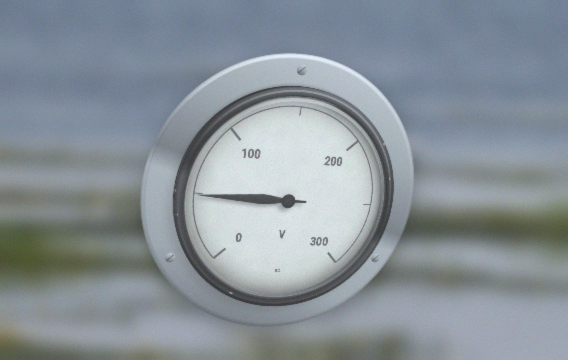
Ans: V 50
